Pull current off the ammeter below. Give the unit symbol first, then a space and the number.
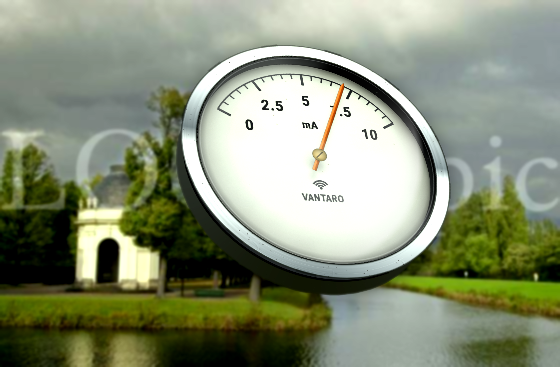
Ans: mA 7
